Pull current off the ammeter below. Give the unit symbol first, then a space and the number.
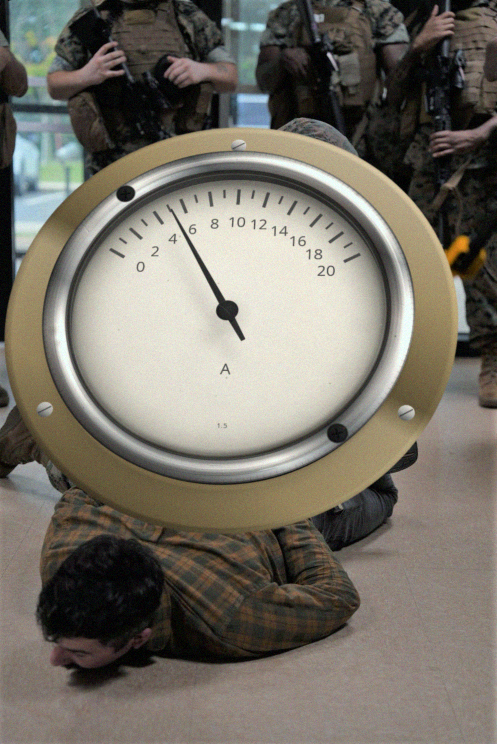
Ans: A 5
